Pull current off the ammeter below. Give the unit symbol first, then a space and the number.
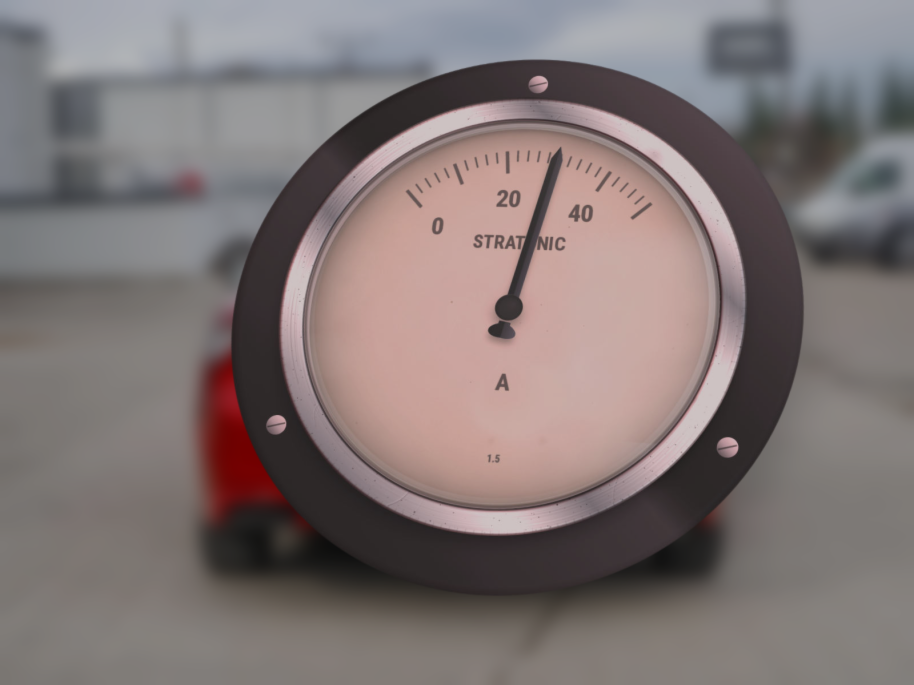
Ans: A 30
